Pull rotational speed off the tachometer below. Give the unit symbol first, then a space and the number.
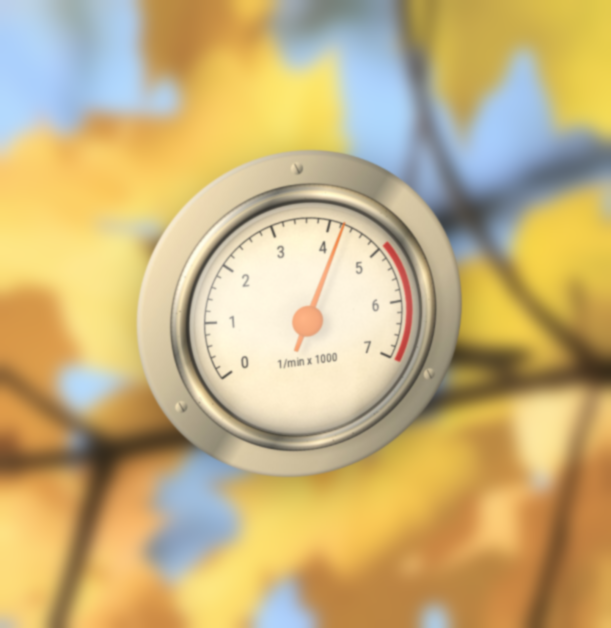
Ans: rpm 4200
